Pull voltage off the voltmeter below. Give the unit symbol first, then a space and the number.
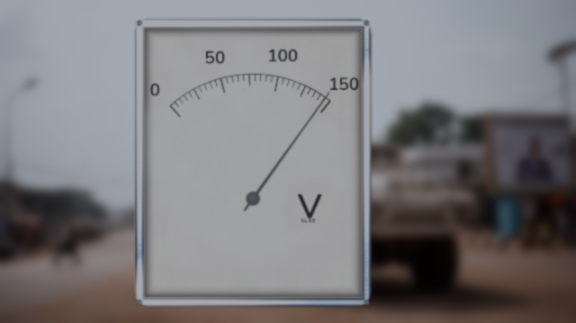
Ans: V 145
